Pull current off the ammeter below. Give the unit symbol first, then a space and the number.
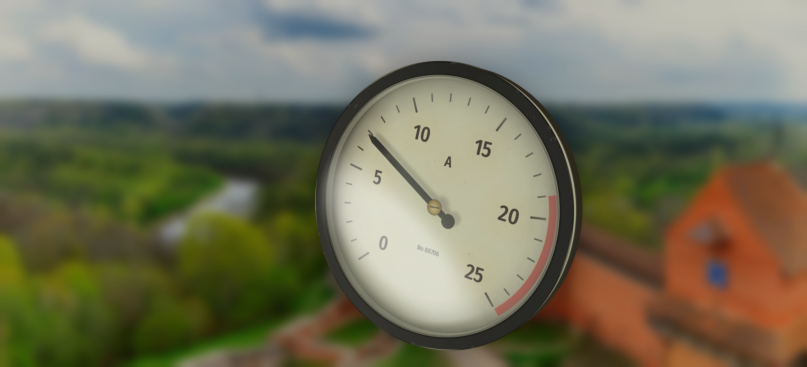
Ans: A 7
